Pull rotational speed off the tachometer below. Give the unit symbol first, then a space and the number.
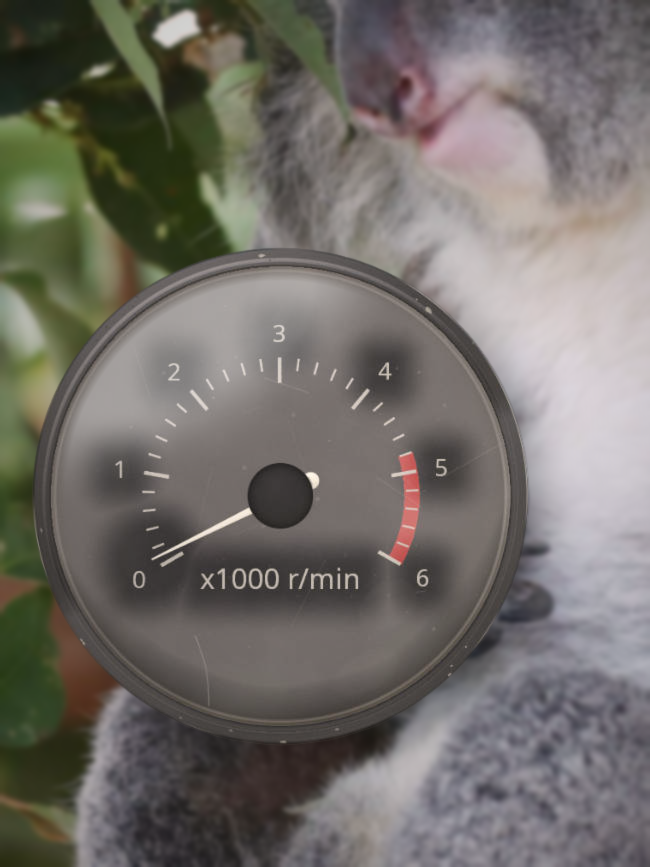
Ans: rpm 100
